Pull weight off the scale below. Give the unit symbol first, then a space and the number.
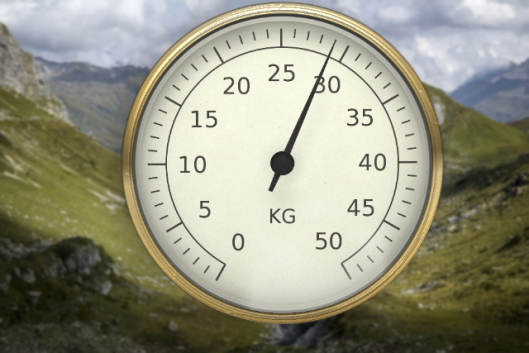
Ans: kg 29
